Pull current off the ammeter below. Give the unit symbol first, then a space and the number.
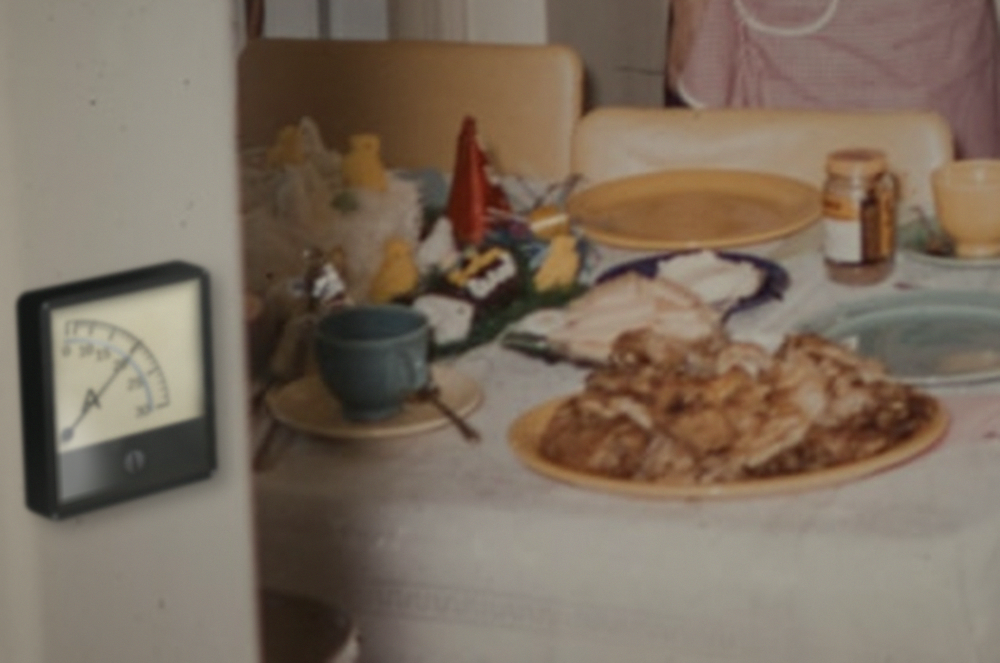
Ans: A 20
